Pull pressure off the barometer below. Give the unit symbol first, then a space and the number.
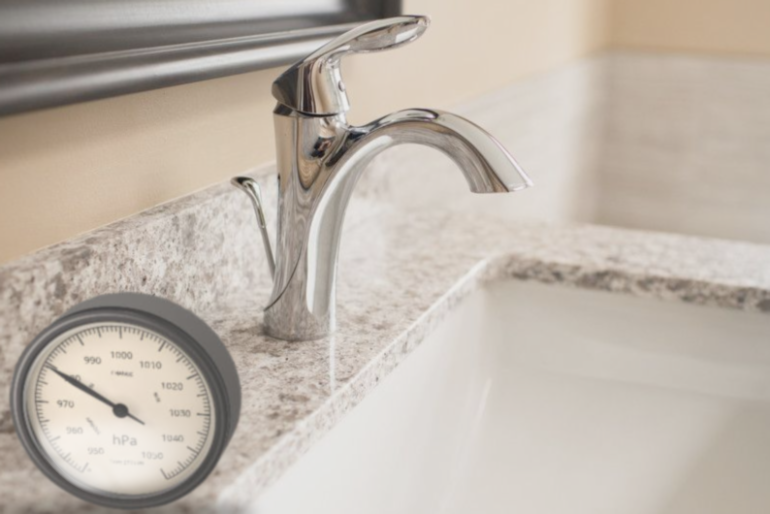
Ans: hPa 980
